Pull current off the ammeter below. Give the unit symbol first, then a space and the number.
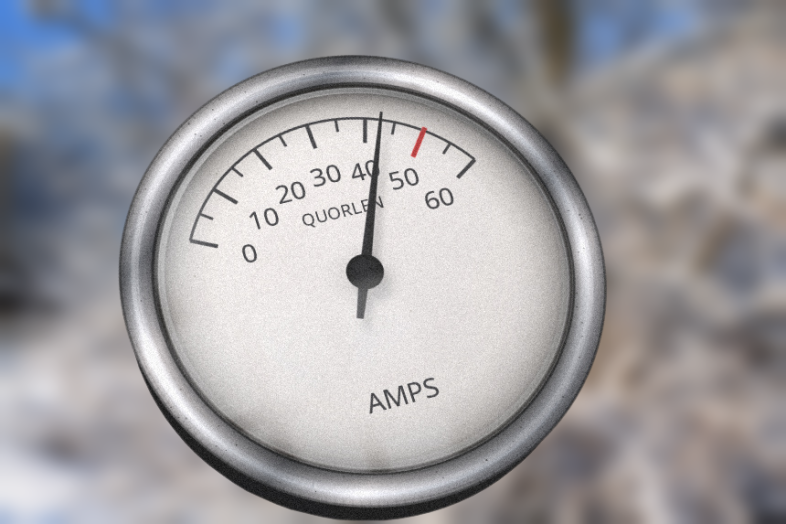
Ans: A 42.5
